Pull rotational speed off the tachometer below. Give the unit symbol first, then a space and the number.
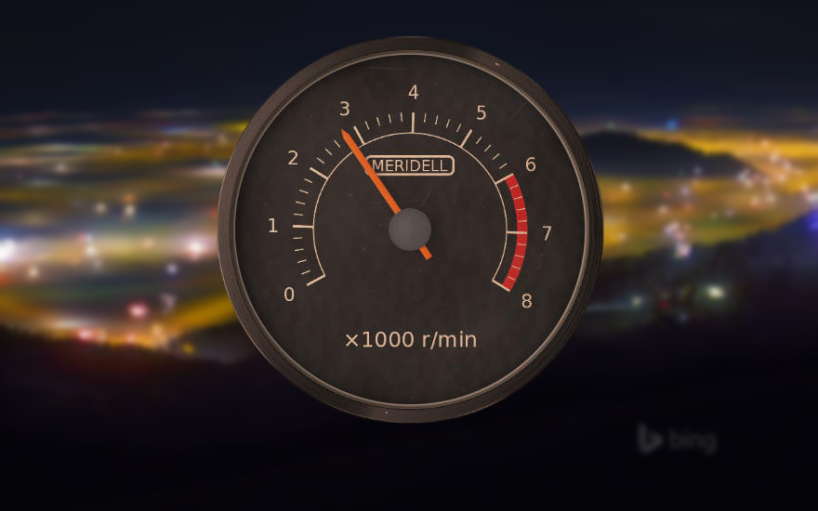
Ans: rpm 2800
